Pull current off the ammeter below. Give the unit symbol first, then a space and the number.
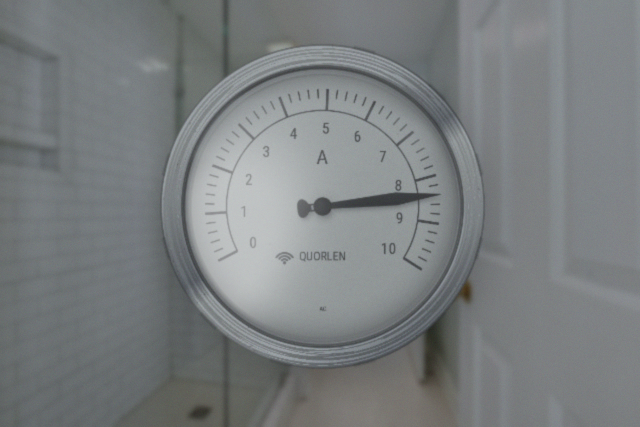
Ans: A 8.4
